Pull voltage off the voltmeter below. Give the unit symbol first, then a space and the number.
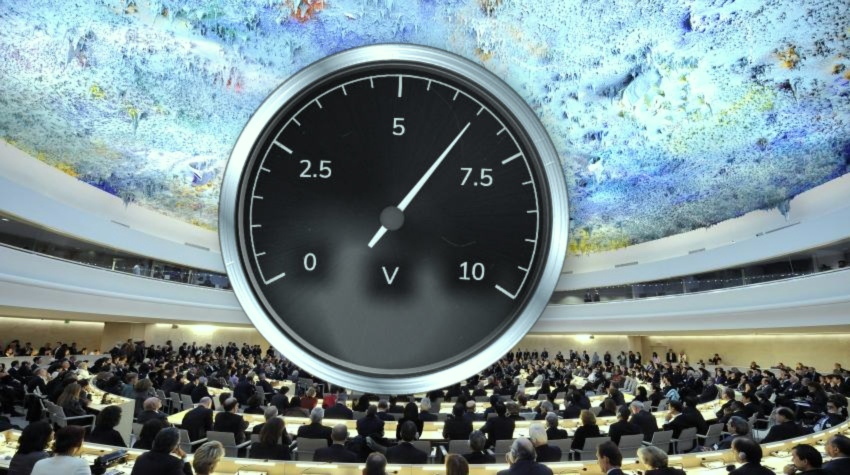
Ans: V 6.5
